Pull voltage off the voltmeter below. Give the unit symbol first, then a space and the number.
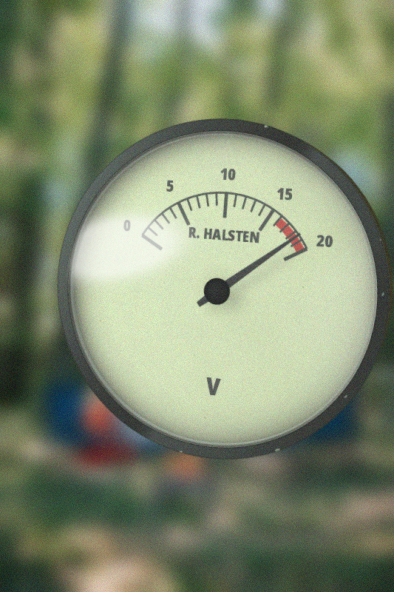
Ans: V 18.5
